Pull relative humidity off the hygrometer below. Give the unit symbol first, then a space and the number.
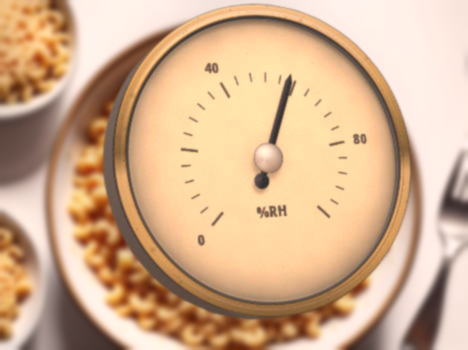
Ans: % 58
